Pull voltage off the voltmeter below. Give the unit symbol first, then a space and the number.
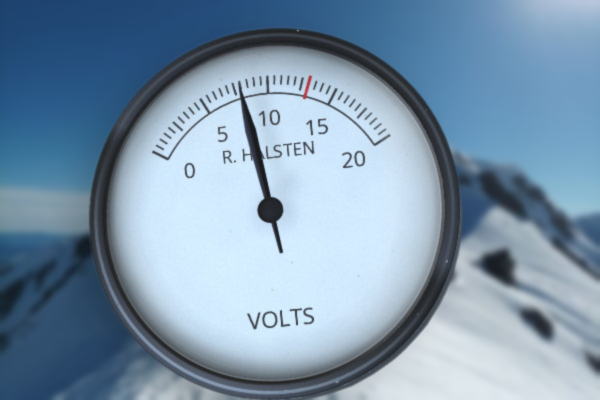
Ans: V 8
